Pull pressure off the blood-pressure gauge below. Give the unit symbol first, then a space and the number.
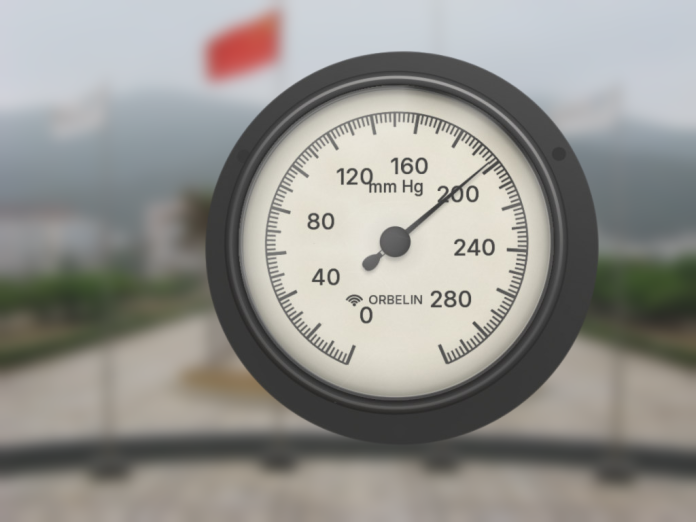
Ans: mmHg 198
